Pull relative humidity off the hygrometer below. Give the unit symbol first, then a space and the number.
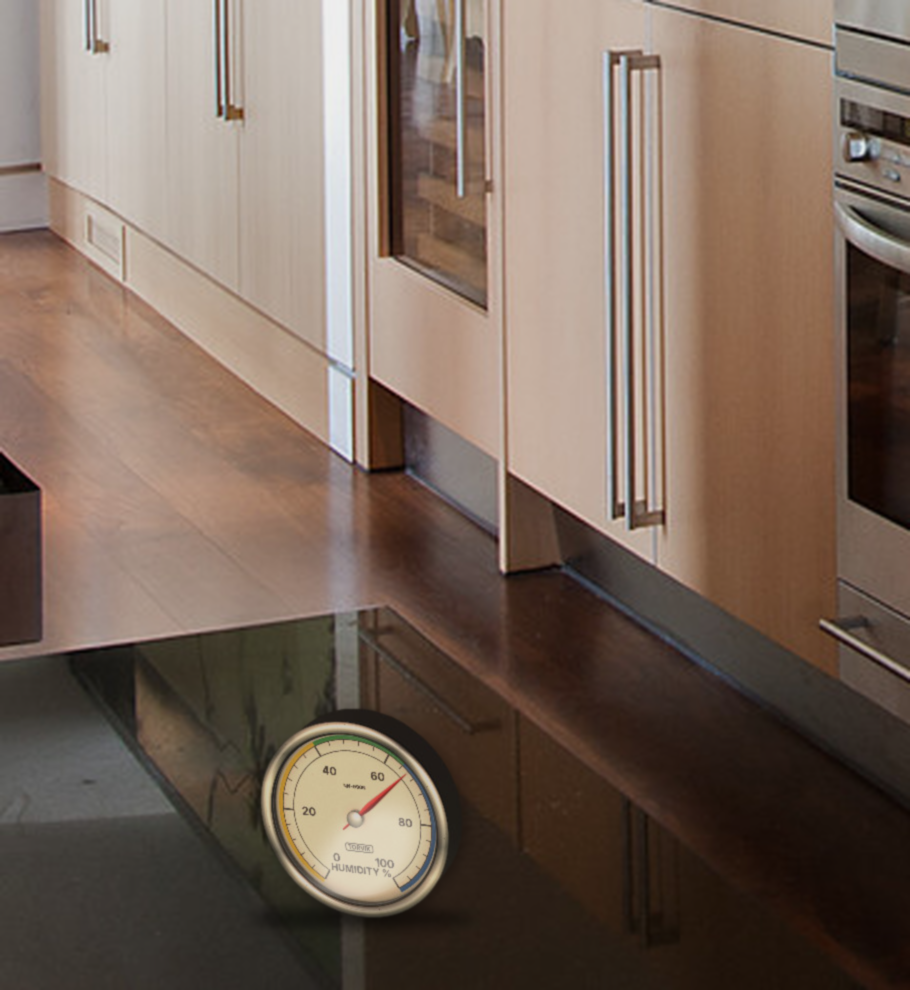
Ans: % 66
